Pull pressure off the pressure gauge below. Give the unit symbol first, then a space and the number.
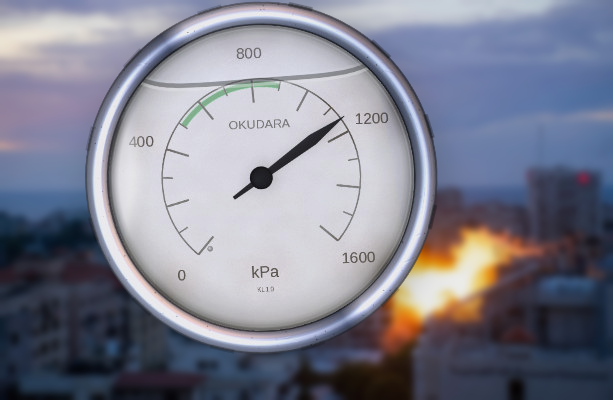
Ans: kPa 1150
